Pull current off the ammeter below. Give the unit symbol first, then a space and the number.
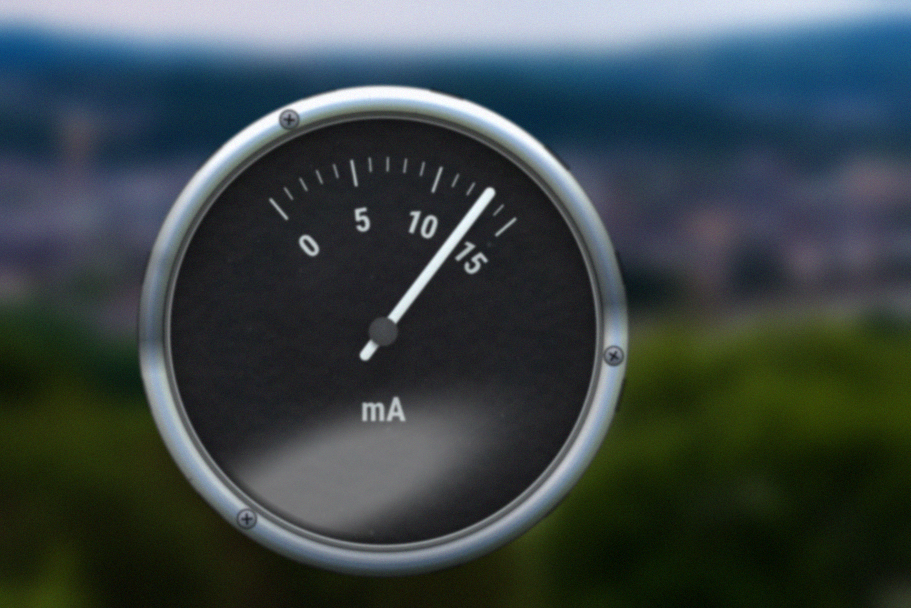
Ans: mA 13
